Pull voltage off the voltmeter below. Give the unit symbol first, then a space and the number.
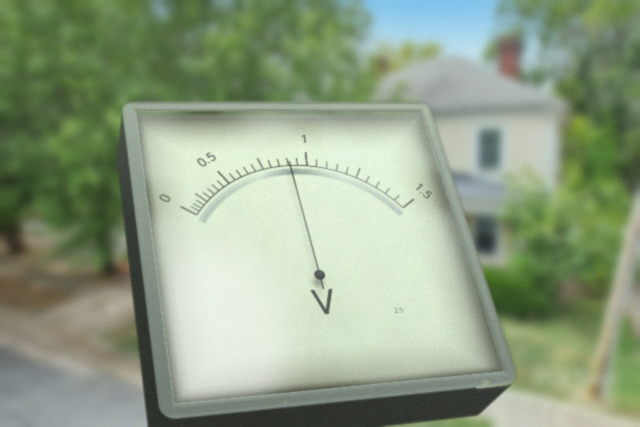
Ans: V 0.9
